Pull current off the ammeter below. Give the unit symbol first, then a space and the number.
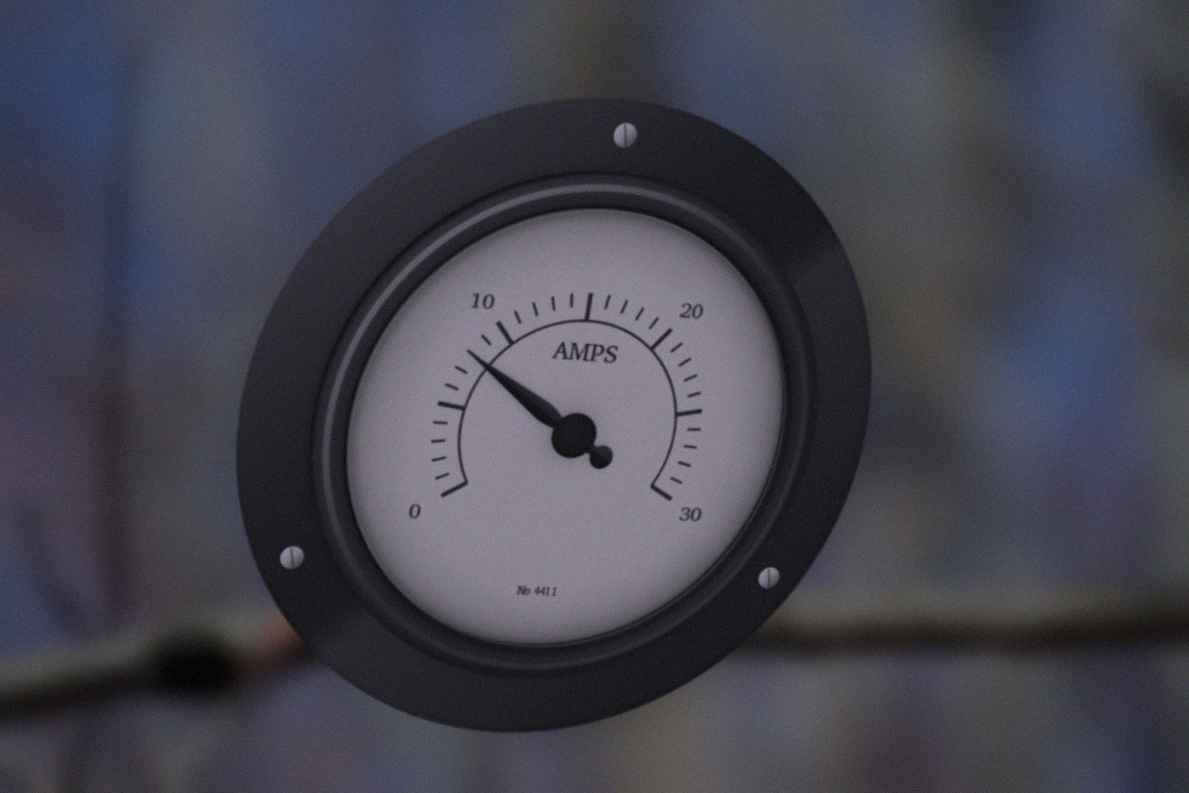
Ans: A 8
